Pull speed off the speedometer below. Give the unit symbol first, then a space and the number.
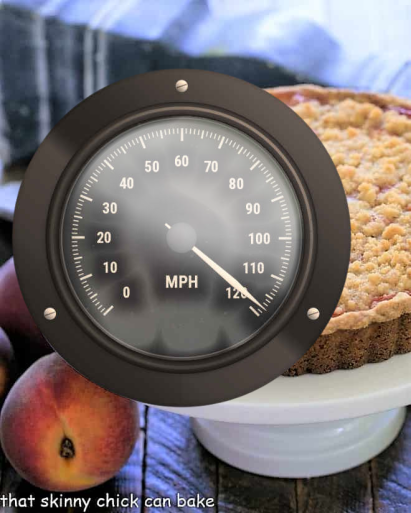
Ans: mph 118
